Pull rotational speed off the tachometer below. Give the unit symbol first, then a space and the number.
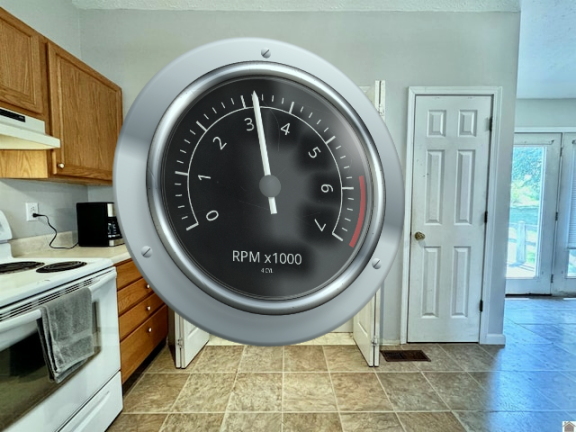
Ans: rpm 3200
